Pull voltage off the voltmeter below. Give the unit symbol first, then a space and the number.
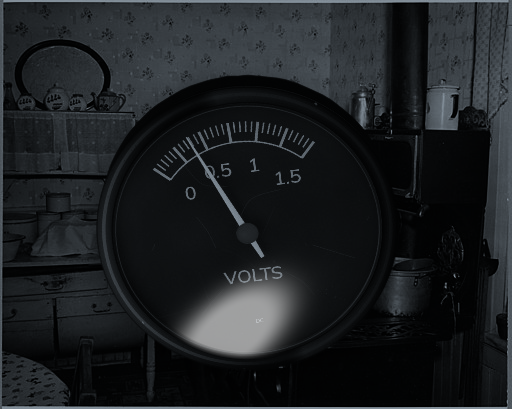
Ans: V 0.4
